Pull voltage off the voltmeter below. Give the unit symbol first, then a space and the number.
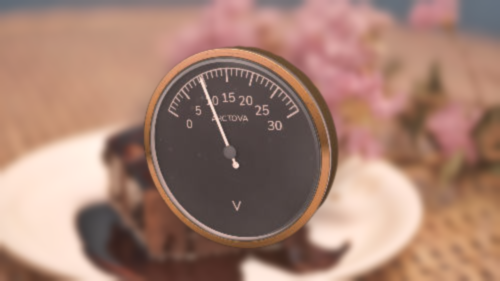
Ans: V 10
